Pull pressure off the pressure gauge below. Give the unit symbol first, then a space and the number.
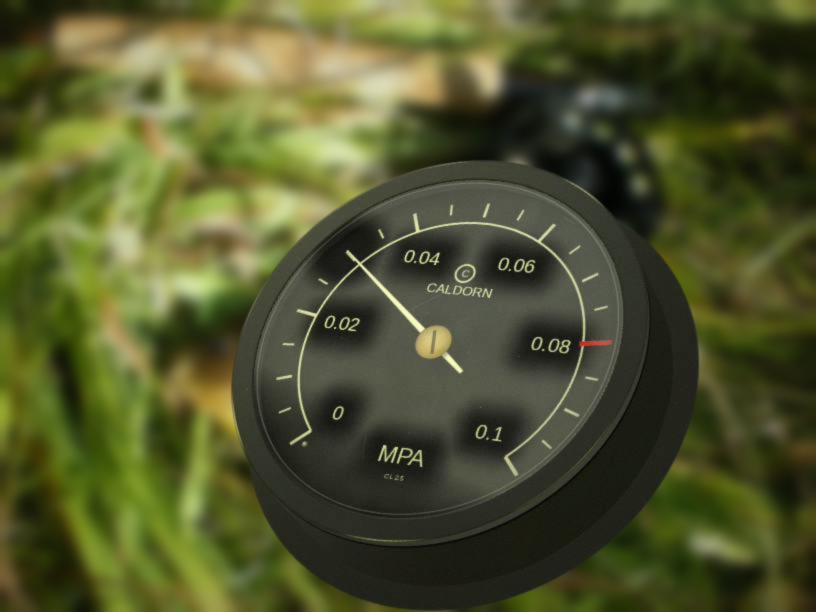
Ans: MPa 0.03
